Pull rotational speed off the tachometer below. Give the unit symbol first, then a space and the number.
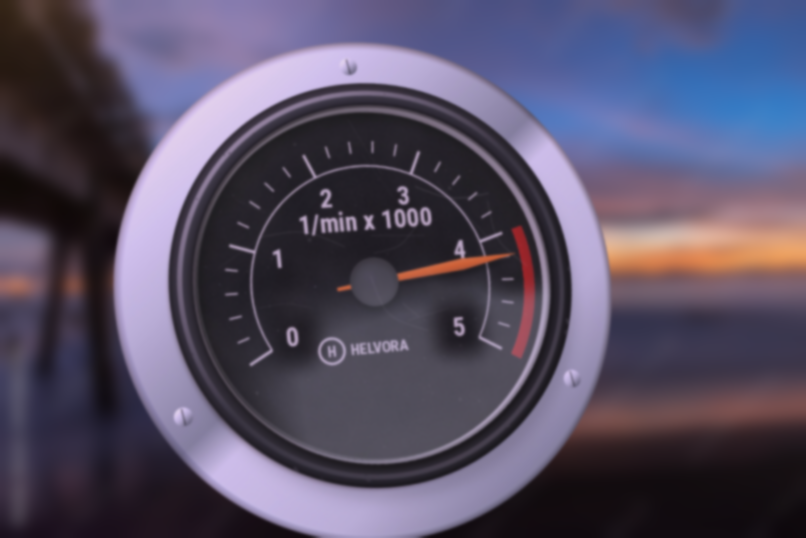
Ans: rpm 4200
